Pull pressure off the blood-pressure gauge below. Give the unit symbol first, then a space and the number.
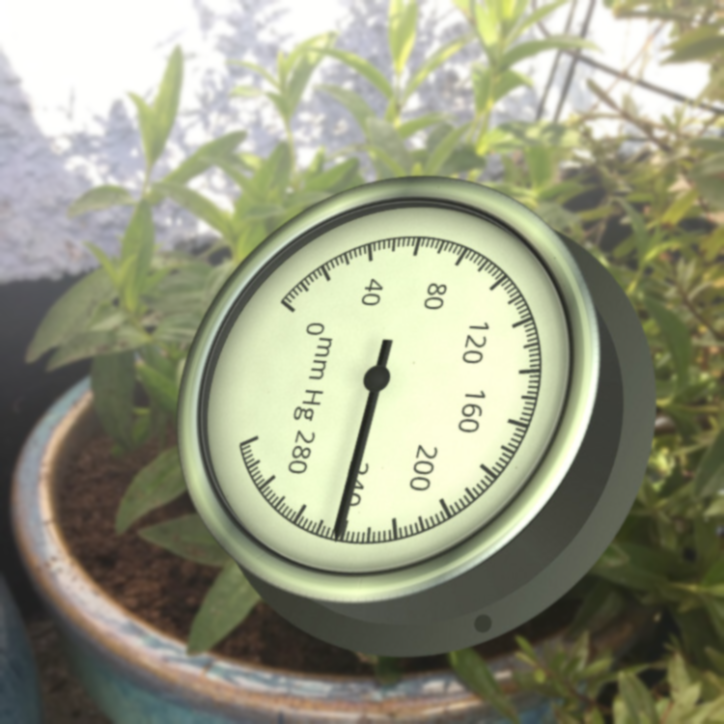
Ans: mmHg 240
